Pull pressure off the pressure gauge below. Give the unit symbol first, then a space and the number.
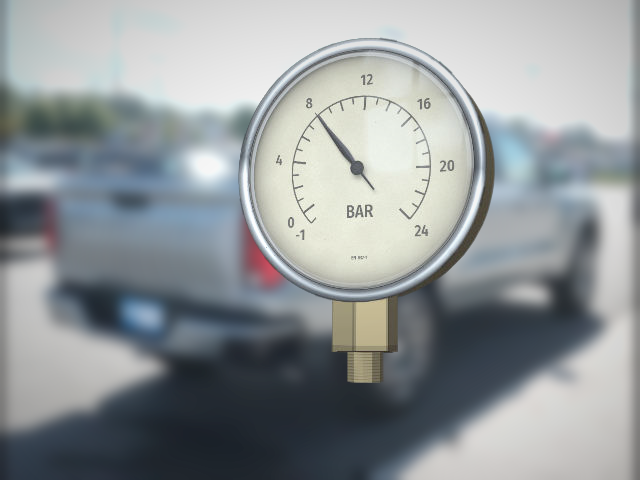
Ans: bar 8
